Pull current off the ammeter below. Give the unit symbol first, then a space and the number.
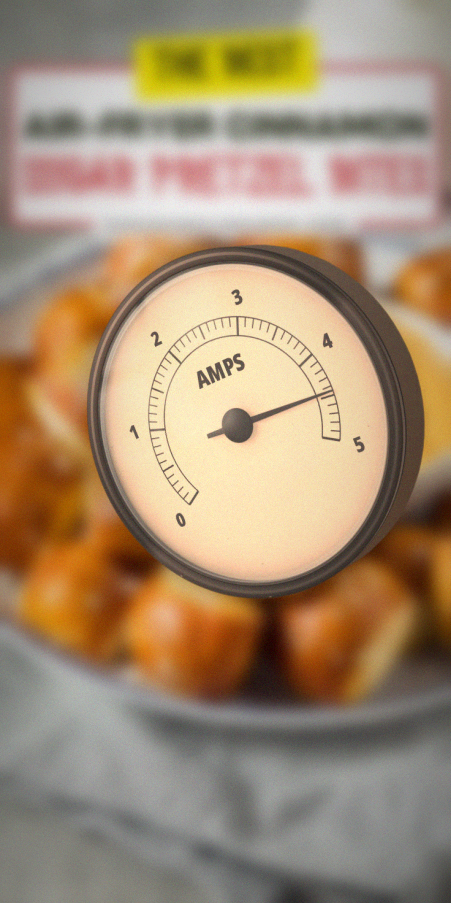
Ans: A 4.45
